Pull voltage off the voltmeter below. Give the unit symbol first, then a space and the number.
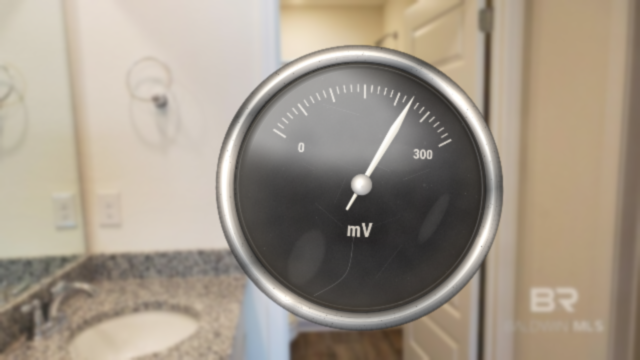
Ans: mV 220
